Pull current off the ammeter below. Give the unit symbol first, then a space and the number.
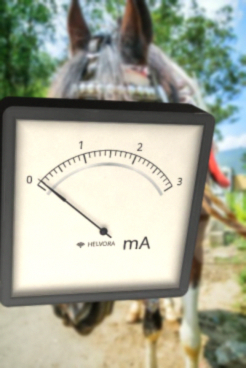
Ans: mA 0.1
